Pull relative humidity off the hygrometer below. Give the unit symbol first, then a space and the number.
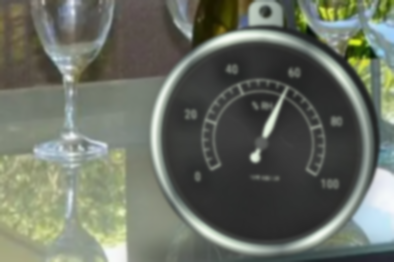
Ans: % 60
